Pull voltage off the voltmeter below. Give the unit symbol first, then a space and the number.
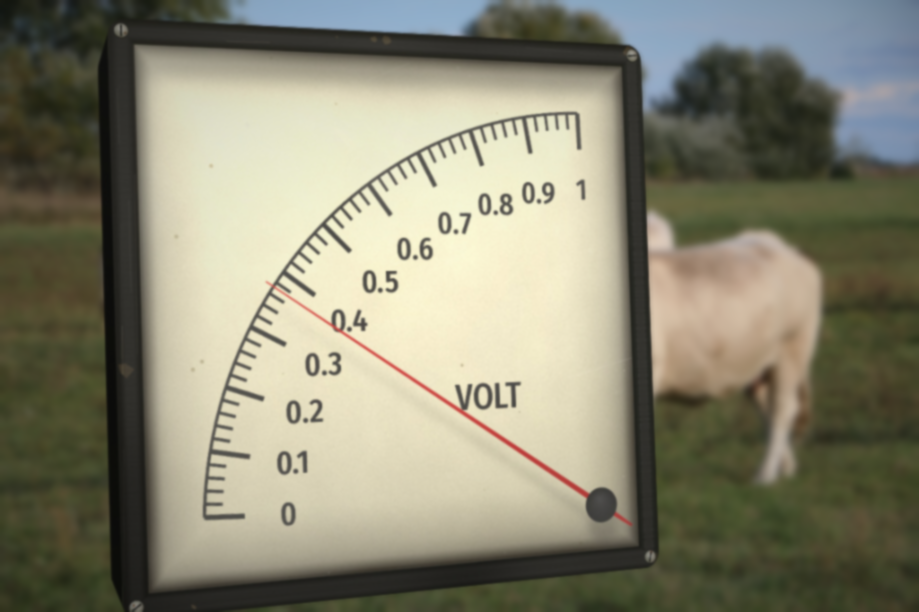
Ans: V 0.37
